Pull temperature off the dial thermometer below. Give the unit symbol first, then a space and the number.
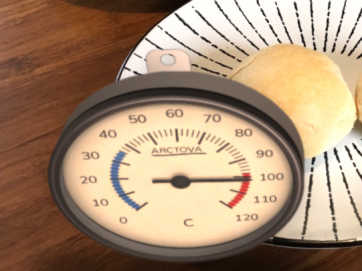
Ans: °C 100
